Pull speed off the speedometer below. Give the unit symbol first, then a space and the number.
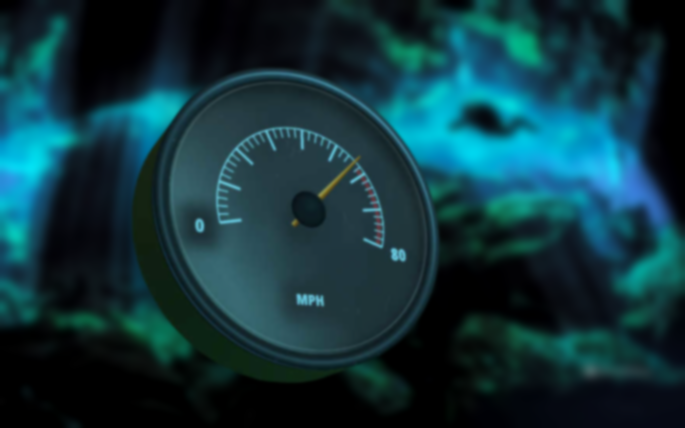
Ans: mph 56
